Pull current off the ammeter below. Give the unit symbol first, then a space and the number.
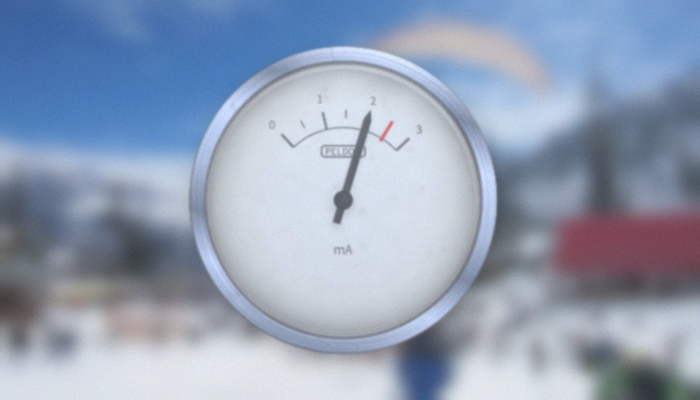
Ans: mA 2
